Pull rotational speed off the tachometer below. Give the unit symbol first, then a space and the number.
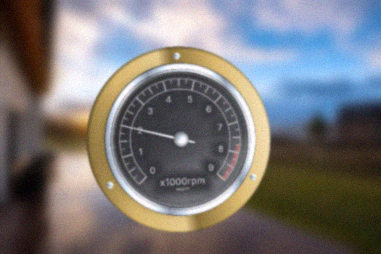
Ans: rpm 2000
